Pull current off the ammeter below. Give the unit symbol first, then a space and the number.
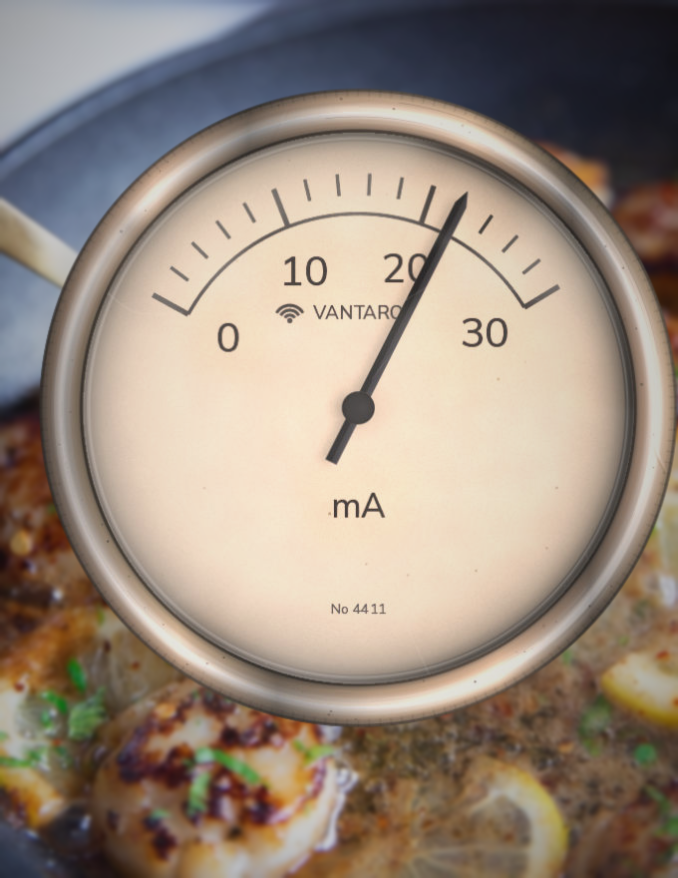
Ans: mA 22
